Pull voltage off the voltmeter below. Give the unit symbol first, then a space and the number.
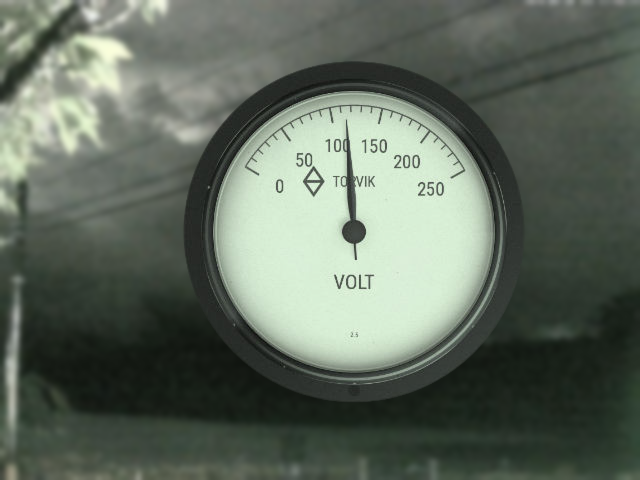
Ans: V 115
